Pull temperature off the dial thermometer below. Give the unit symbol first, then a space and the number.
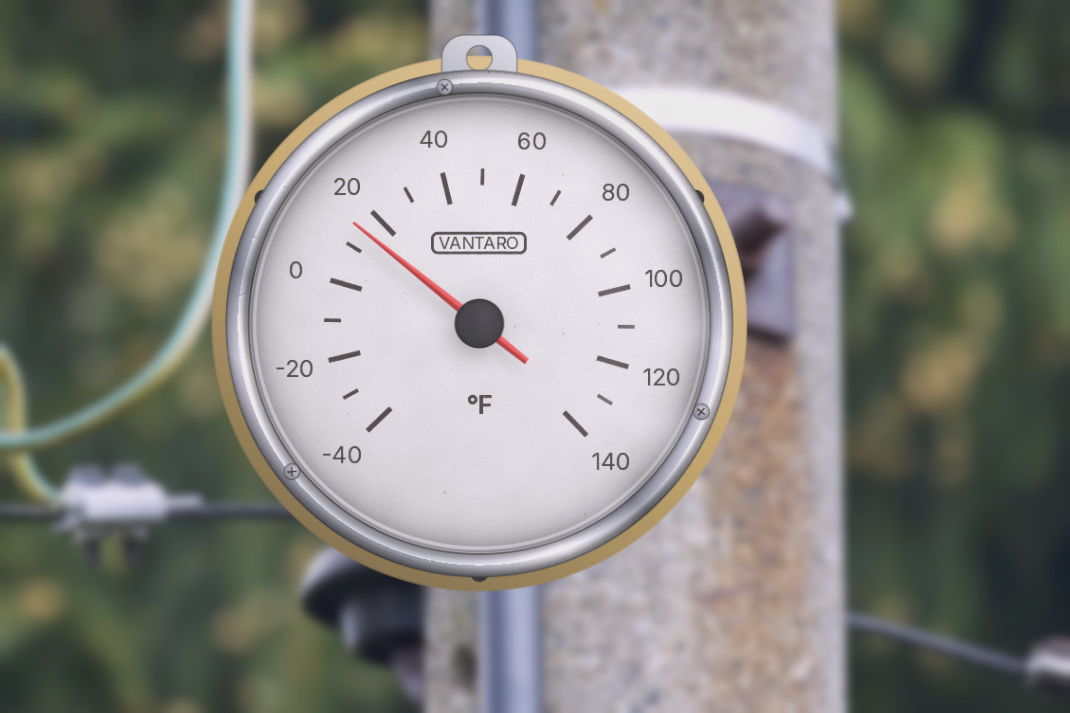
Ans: °F 15
